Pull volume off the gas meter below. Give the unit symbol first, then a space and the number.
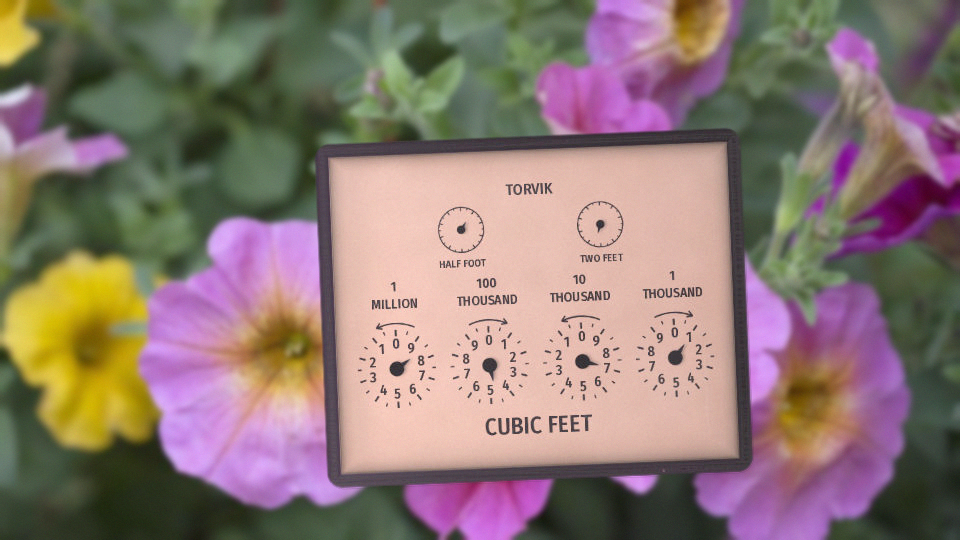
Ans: ft³ 847100
